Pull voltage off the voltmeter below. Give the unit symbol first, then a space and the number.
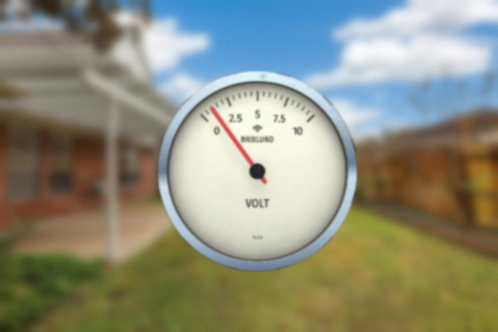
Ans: V 1
